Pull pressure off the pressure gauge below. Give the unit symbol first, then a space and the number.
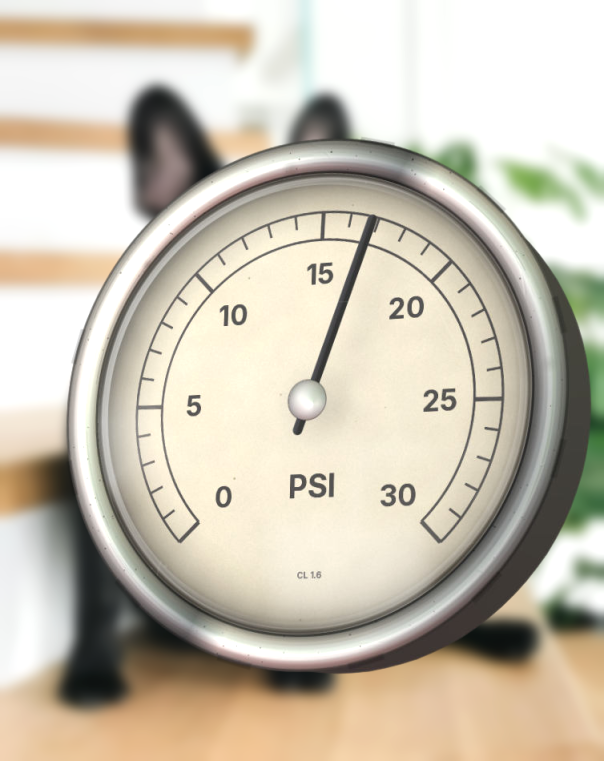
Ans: psi 17
